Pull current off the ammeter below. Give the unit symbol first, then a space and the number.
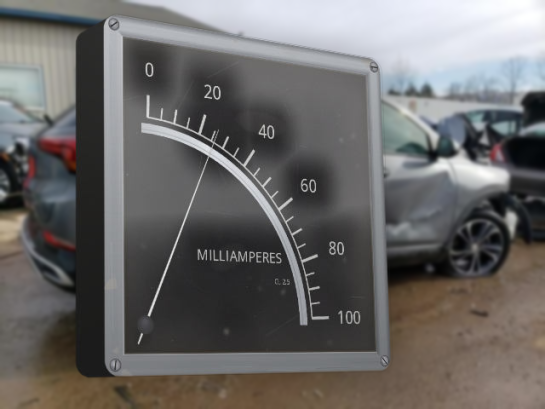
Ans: mA 25
